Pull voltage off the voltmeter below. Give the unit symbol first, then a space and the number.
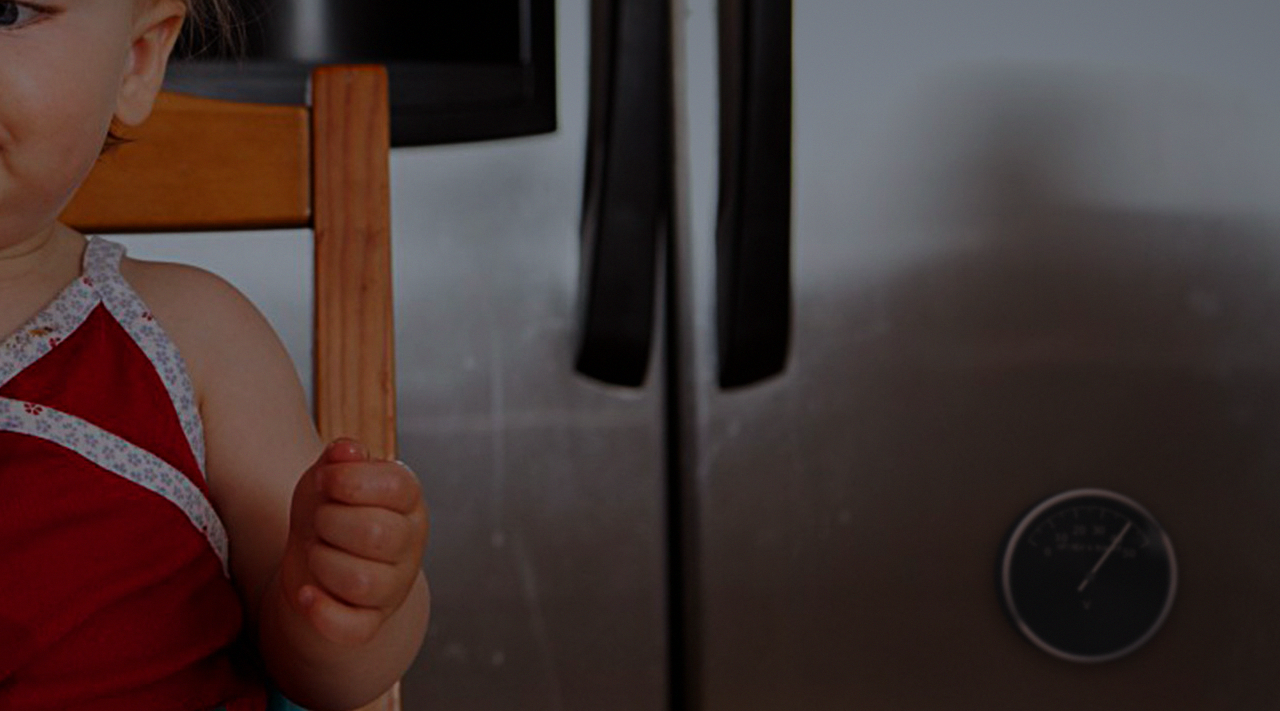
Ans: V 40
